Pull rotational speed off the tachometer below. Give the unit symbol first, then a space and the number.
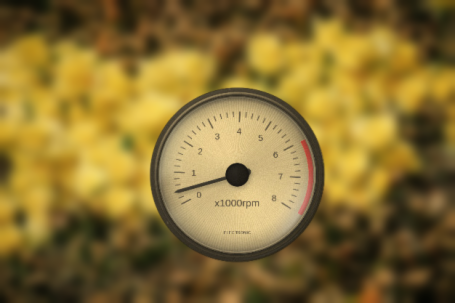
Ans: rpm 400
